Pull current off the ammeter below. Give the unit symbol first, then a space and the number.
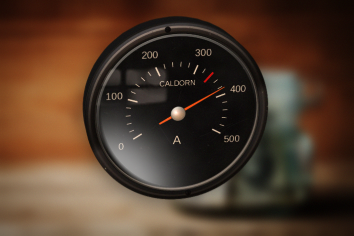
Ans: A 380
